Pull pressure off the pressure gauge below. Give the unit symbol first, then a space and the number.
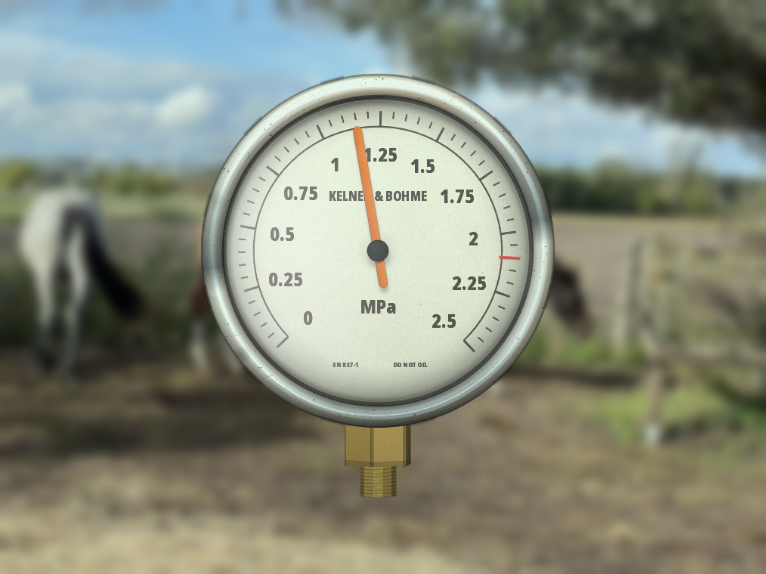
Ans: MPa 1.15
